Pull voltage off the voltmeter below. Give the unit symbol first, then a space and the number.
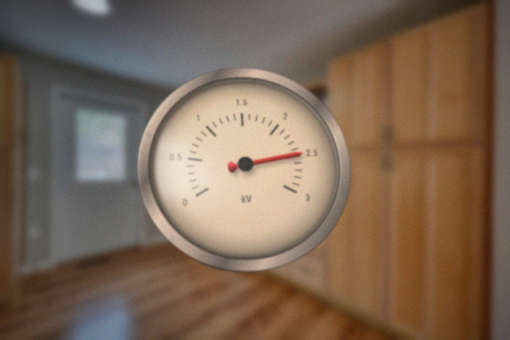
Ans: kV 2.5
